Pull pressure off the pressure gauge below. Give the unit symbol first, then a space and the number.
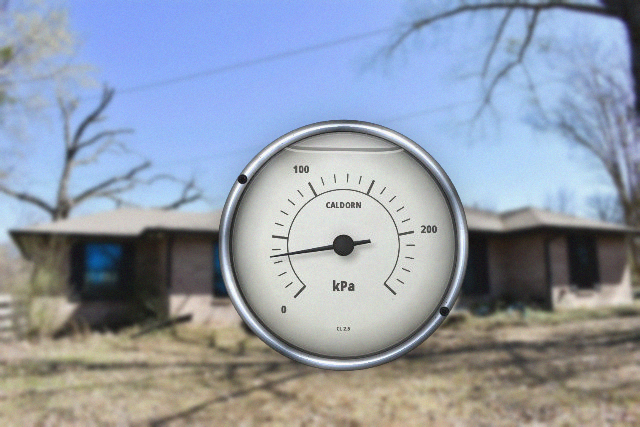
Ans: kPa 35
